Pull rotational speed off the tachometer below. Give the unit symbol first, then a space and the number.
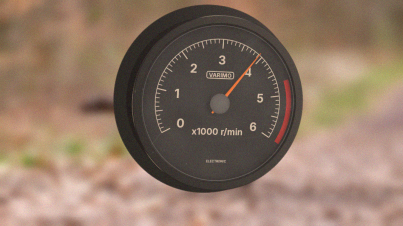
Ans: rpm 3900
